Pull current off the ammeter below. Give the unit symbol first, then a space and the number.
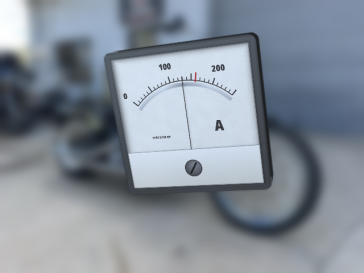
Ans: A 130
